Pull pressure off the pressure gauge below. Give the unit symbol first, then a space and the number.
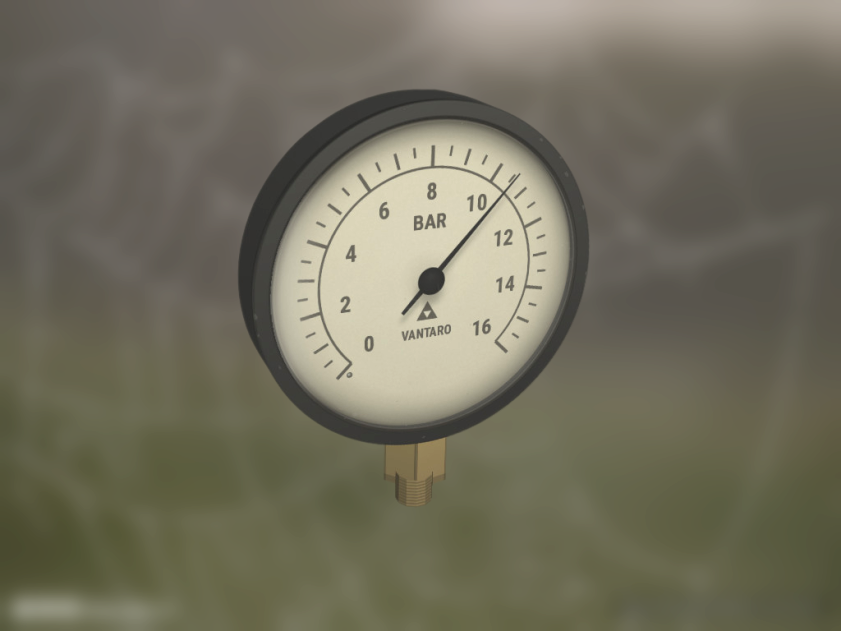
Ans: bar 10.5
